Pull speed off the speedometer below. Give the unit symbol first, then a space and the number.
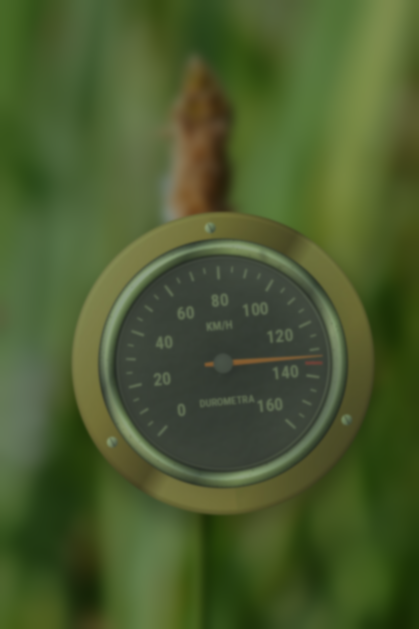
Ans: km/h 132.5
